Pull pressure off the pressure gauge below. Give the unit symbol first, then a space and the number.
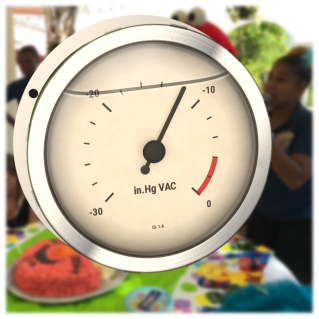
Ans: inHg -12
